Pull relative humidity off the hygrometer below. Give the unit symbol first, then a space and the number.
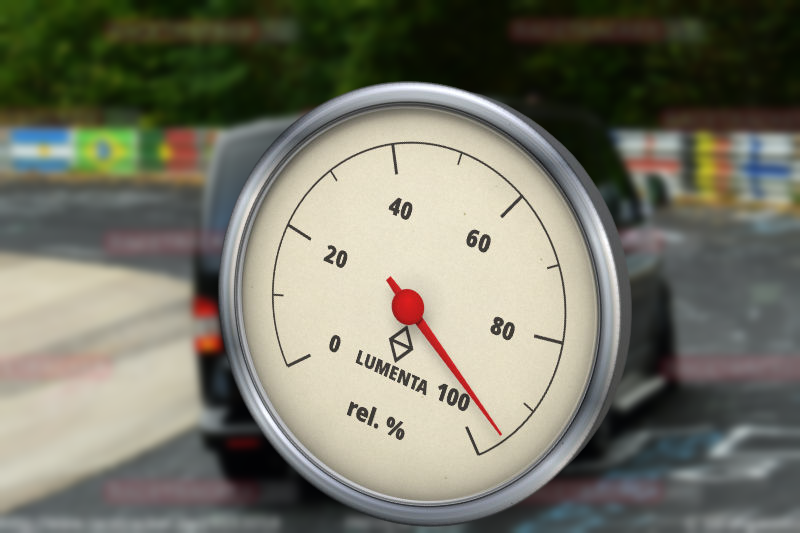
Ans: % 95
